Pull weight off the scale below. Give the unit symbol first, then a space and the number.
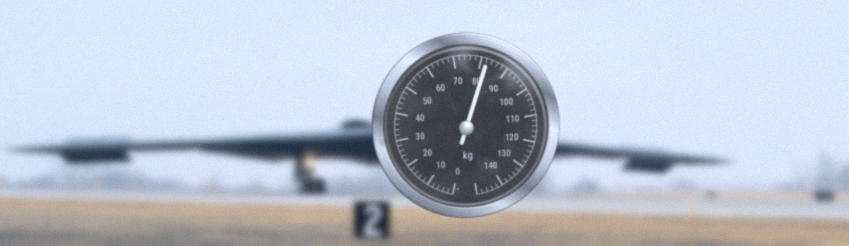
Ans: kg 82
